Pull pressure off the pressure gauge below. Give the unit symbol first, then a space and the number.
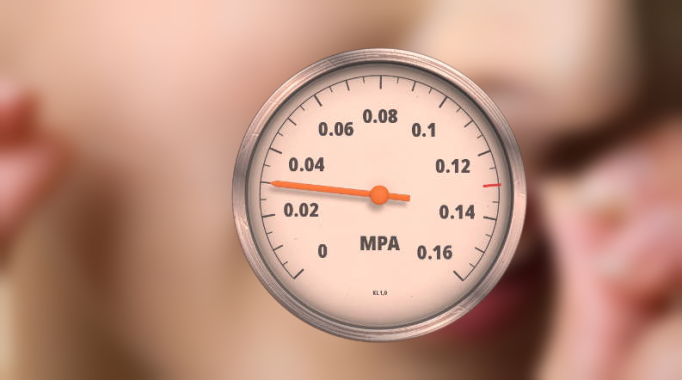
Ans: MPa 0.03
